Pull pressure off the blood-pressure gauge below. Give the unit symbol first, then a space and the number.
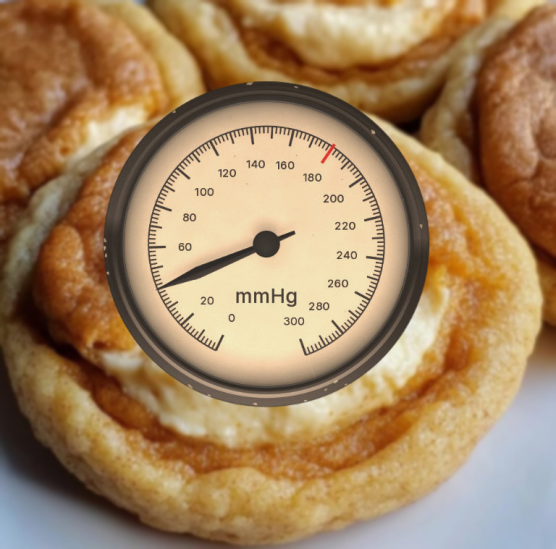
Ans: mmHg 40
